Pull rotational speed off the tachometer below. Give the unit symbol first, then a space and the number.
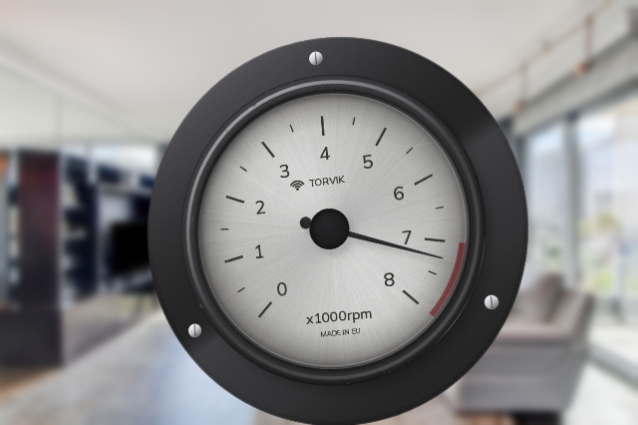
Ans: rpm 7250
